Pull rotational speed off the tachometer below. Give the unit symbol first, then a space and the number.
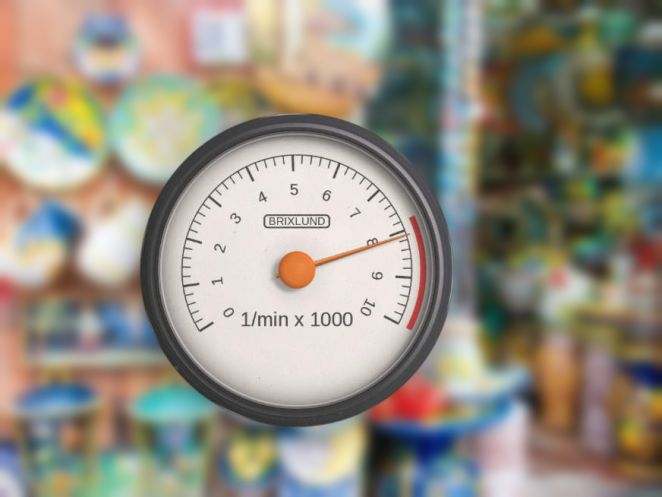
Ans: rpm 8100
